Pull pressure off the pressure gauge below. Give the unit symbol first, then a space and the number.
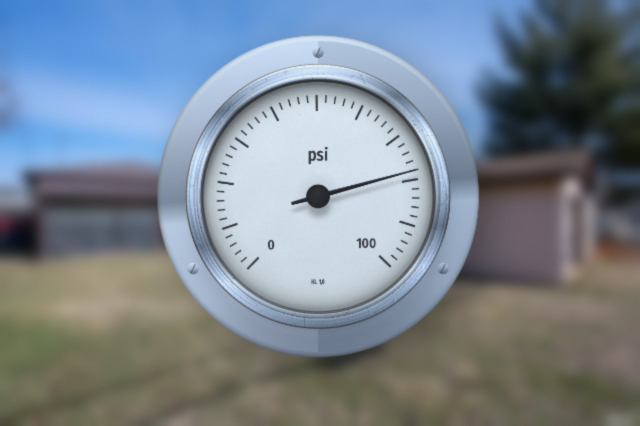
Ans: psi 78
